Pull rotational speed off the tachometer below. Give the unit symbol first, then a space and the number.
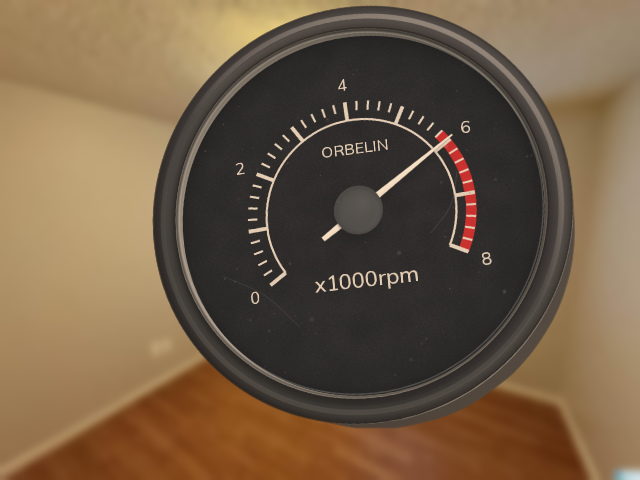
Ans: rpm 6000
